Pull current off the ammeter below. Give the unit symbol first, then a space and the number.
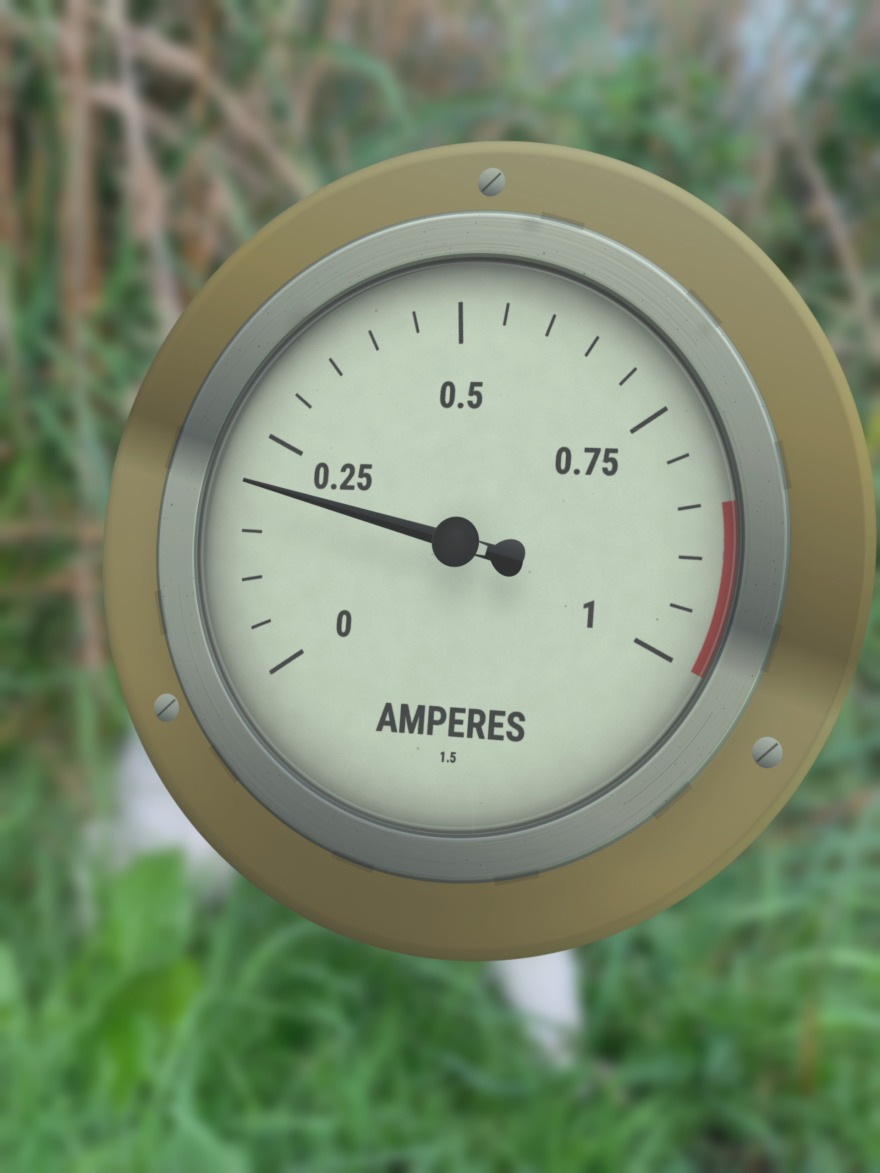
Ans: A 0.2
